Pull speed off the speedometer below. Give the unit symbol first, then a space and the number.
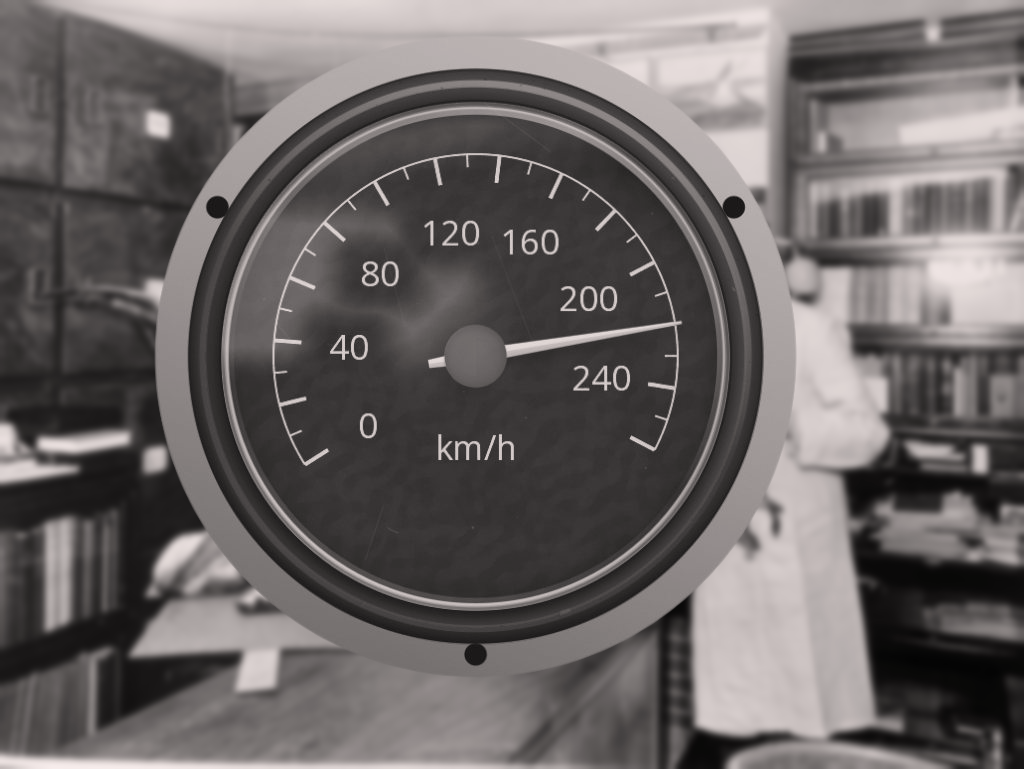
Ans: km/h 220
